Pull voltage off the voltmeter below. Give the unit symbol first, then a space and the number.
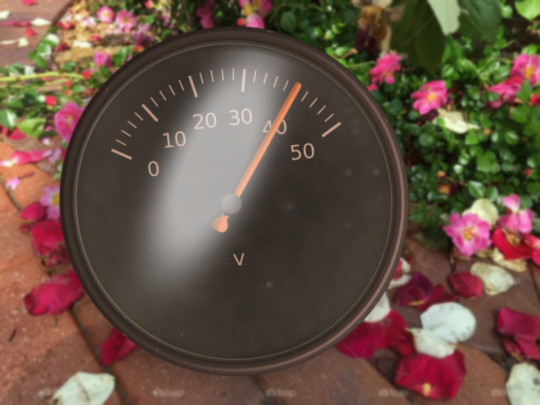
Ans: V 40
